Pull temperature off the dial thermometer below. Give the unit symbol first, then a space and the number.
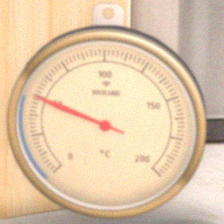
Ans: °C 50
